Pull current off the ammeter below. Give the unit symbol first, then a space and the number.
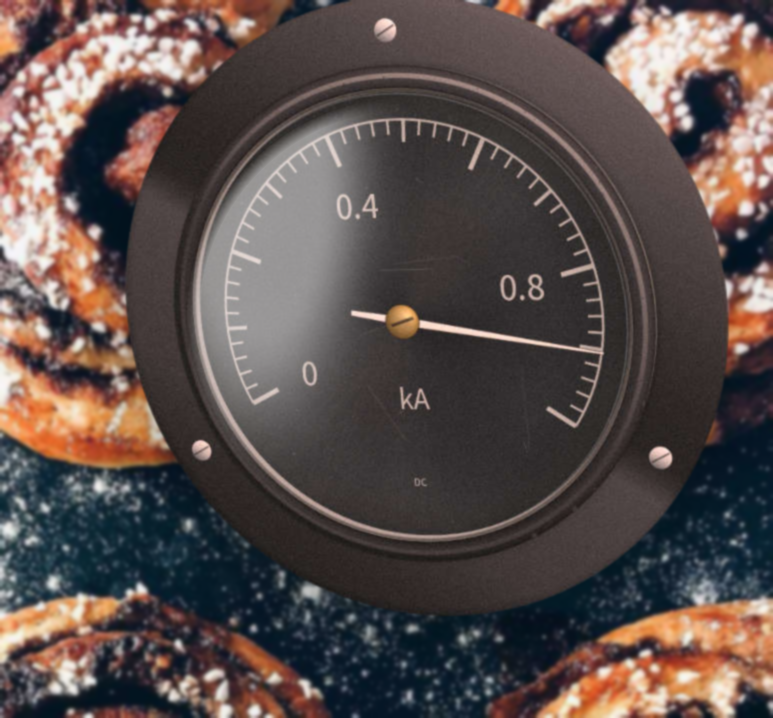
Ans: kA 0.9
